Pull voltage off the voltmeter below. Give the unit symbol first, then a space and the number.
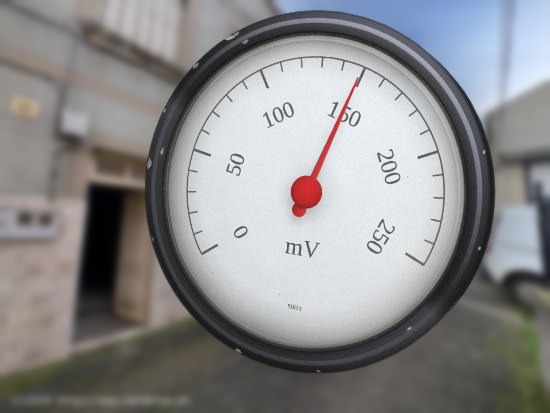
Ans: mV 150
